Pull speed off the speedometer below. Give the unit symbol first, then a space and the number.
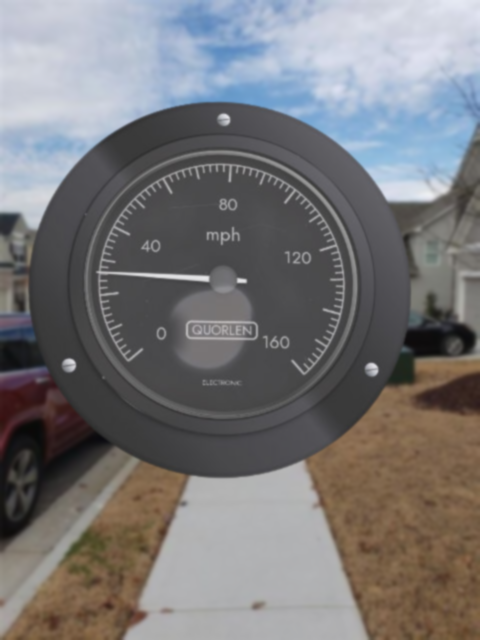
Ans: mph 26
